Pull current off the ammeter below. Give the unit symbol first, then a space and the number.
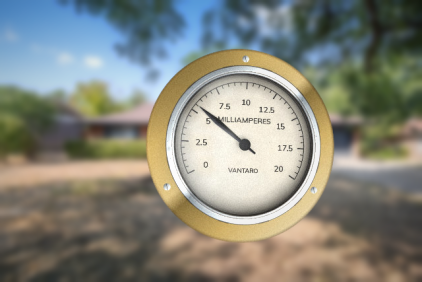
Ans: mA 5.5
